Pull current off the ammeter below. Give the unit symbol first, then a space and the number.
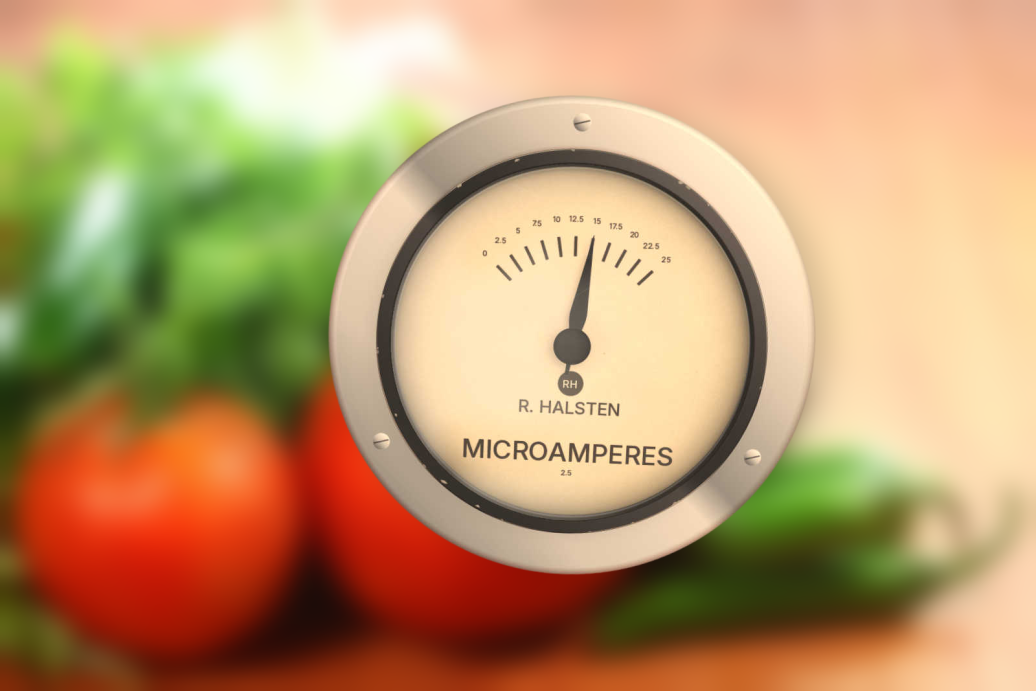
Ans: µA 15
